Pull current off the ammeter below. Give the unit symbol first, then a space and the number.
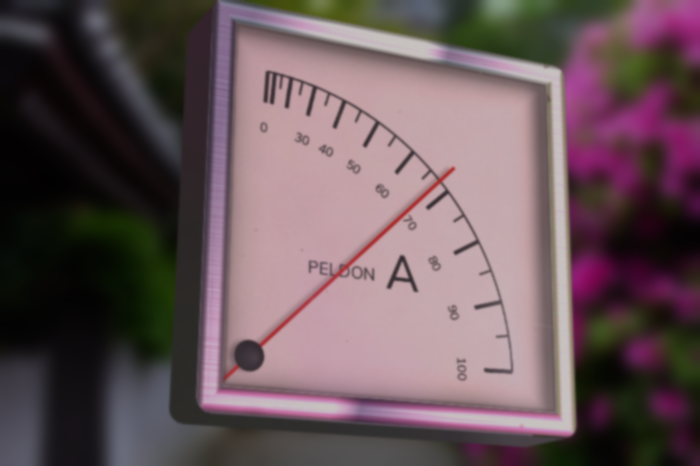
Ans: A 67.5
